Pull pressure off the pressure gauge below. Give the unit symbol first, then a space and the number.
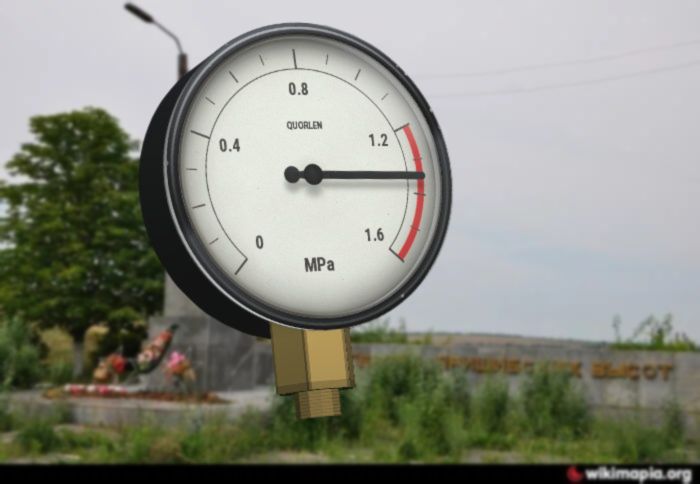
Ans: MPa 1.35
